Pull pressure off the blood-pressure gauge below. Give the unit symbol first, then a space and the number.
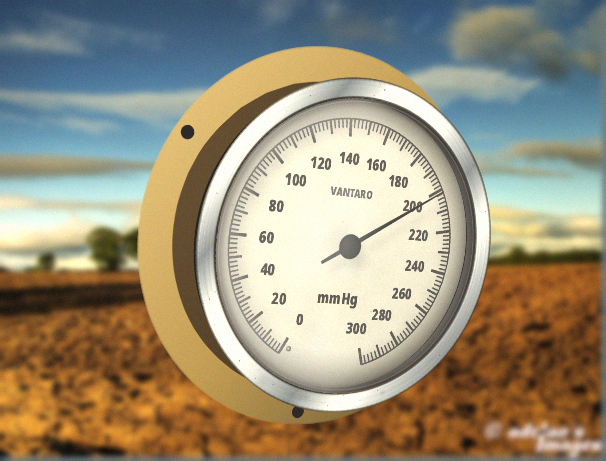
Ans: mmHg 200
